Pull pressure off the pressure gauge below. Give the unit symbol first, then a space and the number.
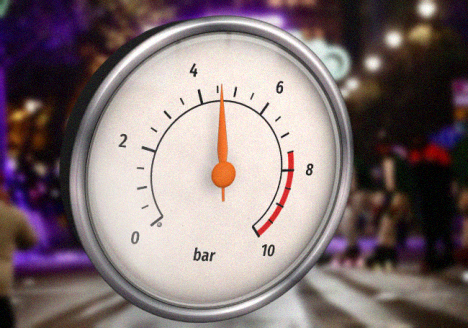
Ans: bar 4.5
